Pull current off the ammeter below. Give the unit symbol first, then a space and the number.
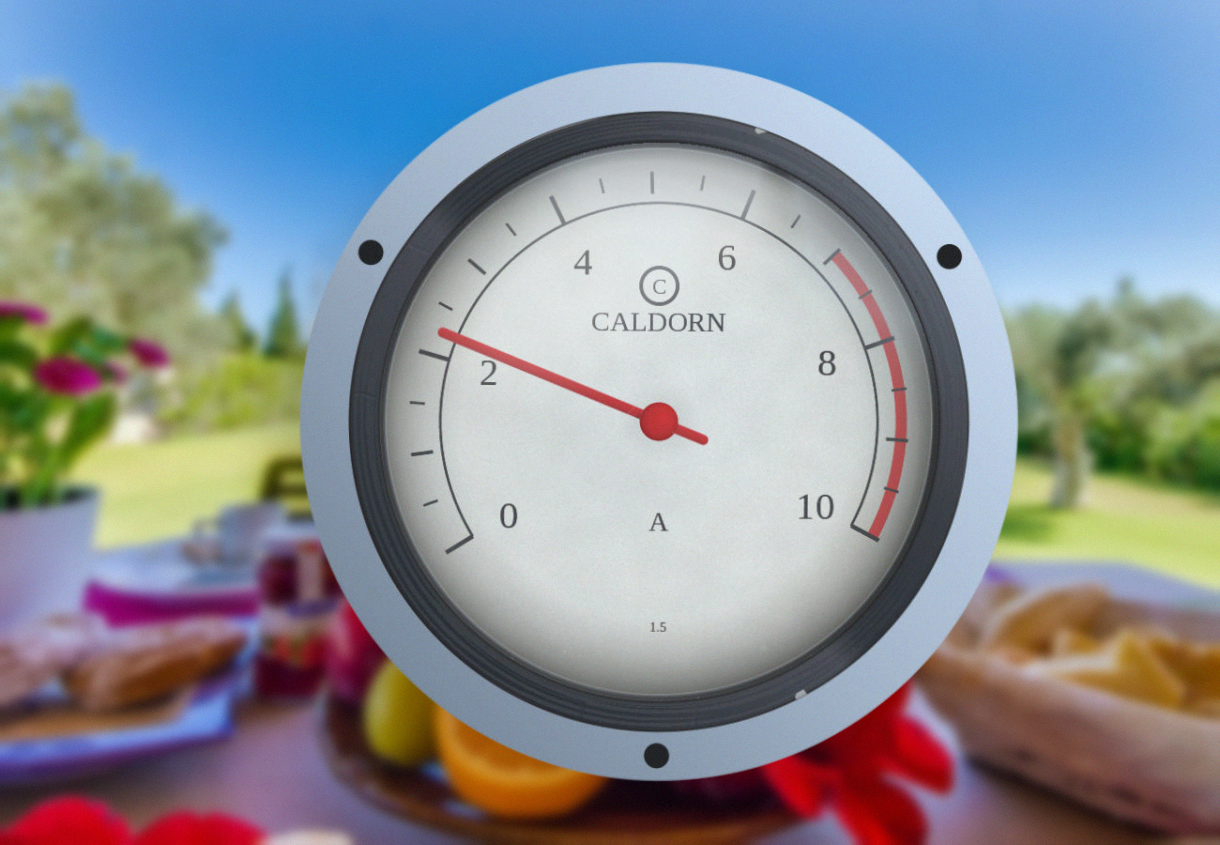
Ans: A 2.25
